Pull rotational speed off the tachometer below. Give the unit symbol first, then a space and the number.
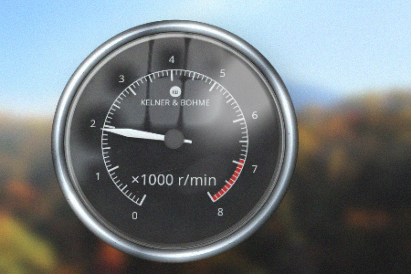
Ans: rpm 1900
